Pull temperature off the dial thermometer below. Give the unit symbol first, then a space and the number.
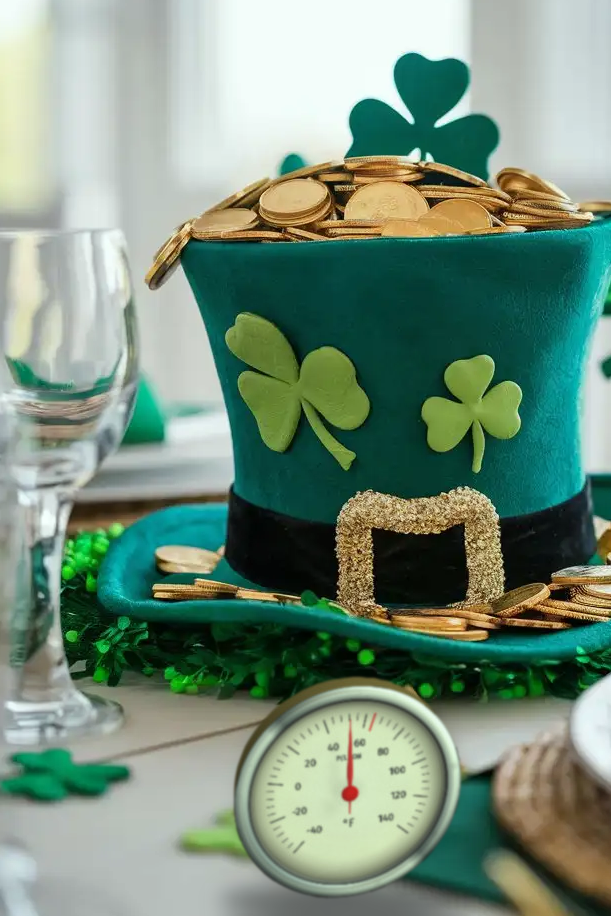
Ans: °F 52
